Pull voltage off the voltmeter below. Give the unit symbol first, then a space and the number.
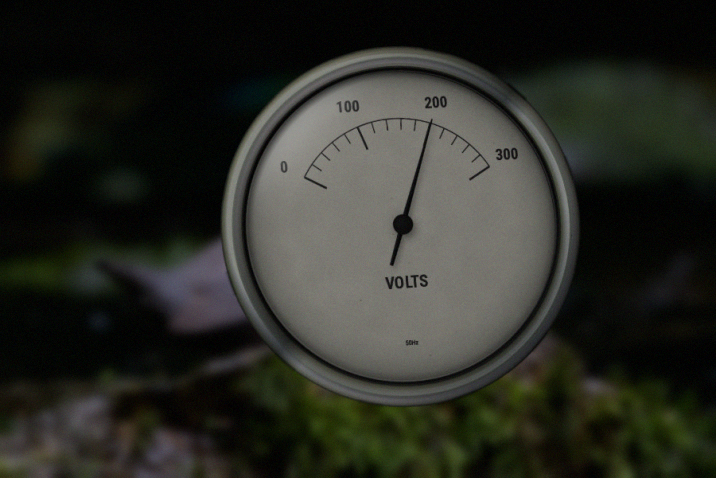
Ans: V 200
